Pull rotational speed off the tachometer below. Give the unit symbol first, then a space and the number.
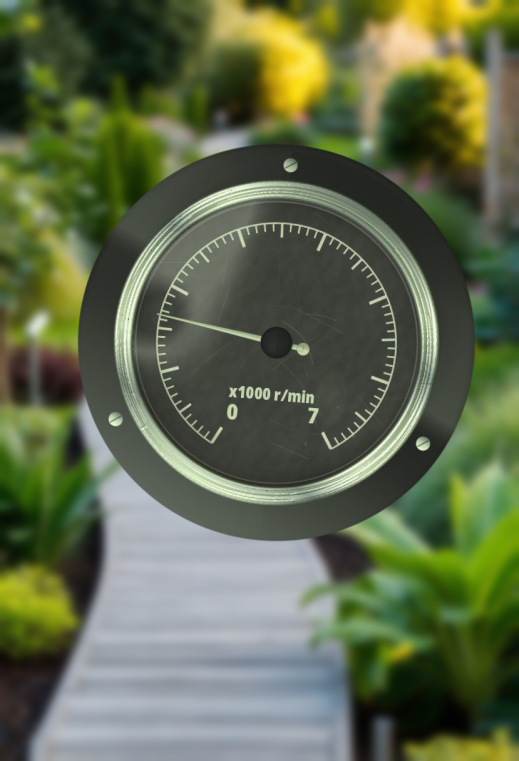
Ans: rpm 1650
